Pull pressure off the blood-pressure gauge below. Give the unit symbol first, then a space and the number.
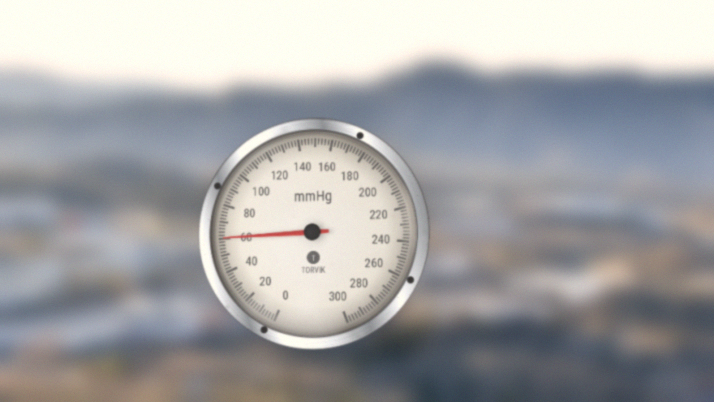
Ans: mmHg 60
